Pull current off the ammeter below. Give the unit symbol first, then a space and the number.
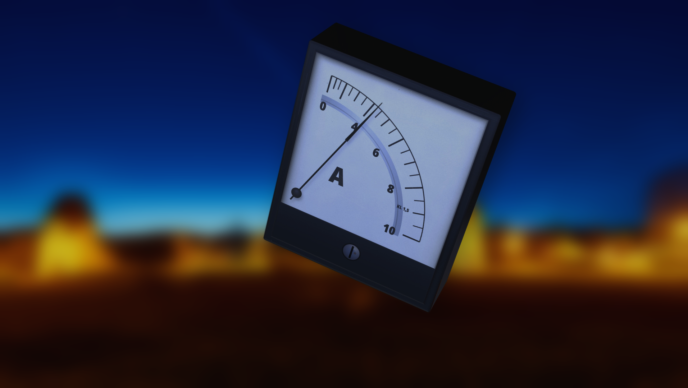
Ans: A 4.25
